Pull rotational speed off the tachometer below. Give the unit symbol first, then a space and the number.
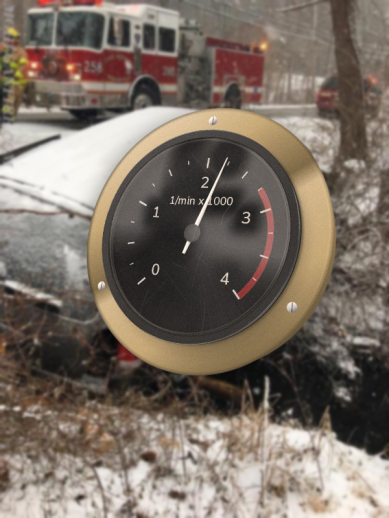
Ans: rpm 2250
